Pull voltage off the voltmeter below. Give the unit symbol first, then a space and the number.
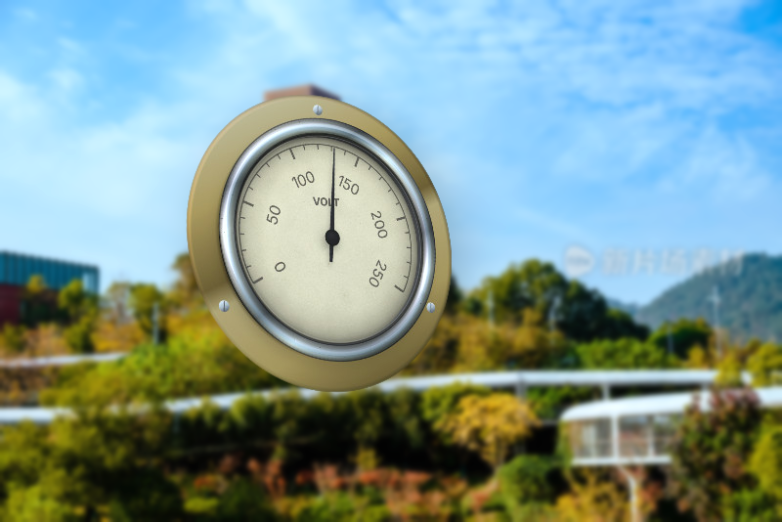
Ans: V 130
